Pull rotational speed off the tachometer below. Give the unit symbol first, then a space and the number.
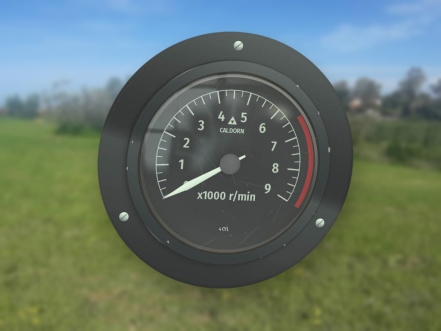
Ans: rpm 0
